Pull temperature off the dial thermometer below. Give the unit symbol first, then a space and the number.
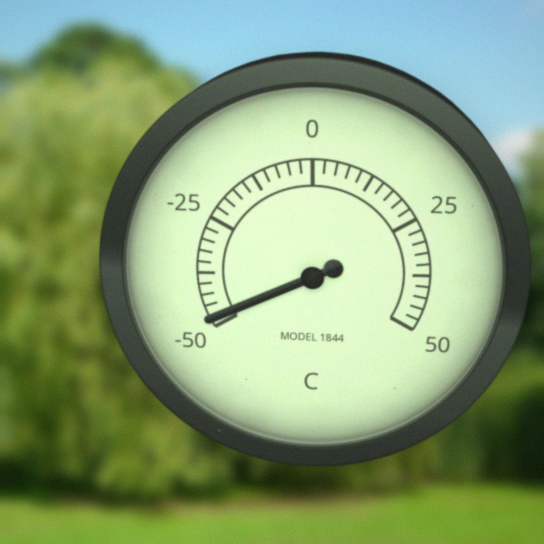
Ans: °C -47.5
